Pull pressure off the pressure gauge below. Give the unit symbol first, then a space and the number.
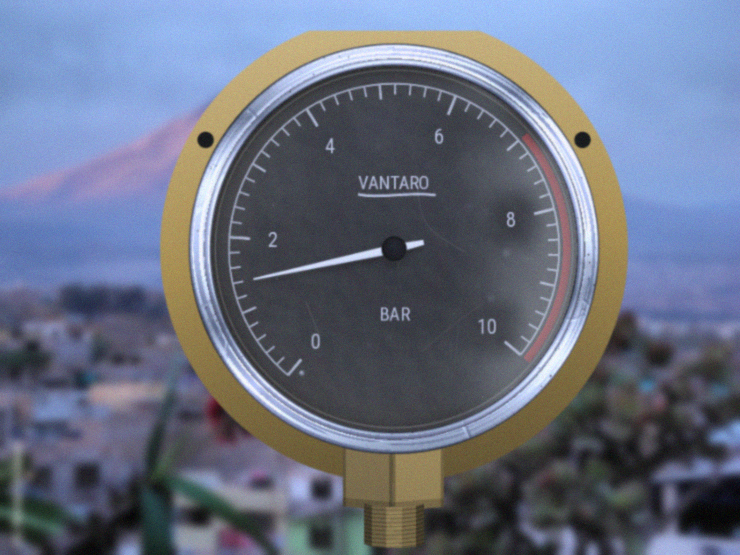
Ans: bar 1.4
